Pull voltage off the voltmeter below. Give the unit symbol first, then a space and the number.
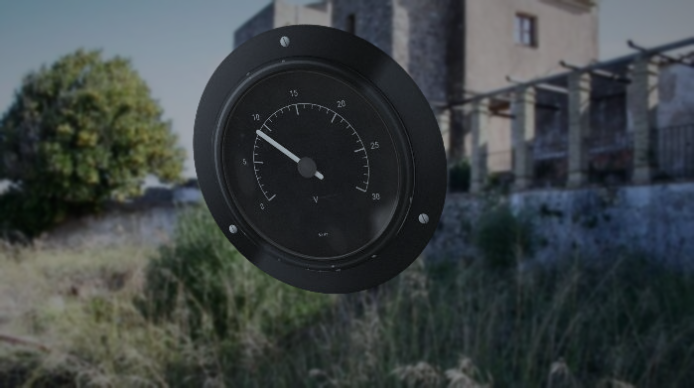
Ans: V 9
